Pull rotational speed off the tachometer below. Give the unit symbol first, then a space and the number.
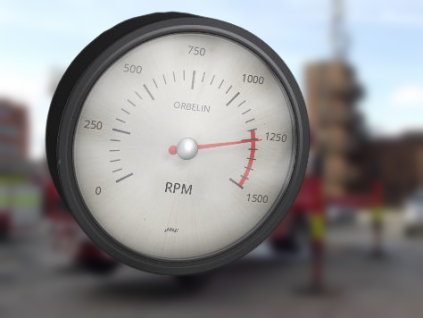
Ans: rpm 1250
